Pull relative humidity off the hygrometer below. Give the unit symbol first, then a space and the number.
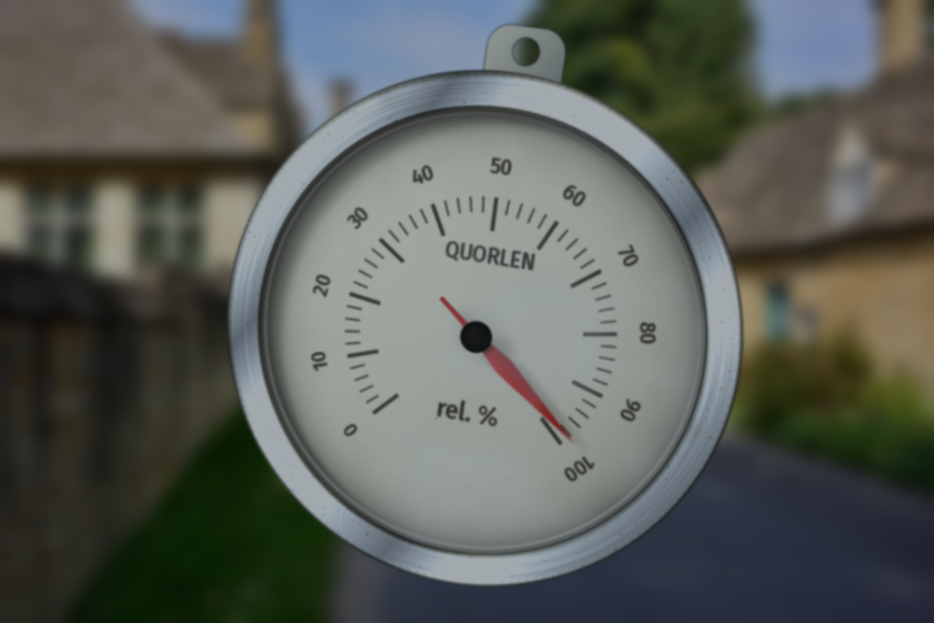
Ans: % 98
